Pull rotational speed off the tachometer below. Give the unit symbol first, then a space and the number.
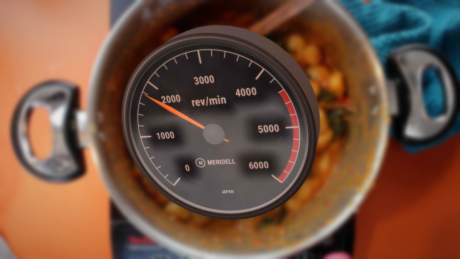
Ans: rpm 1800
